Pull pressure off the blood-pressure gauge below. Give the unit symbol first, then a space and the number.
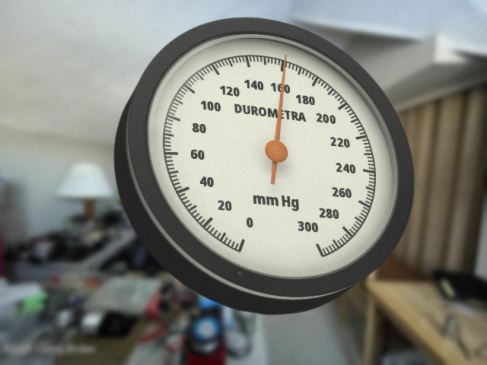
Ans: mmHg 160
